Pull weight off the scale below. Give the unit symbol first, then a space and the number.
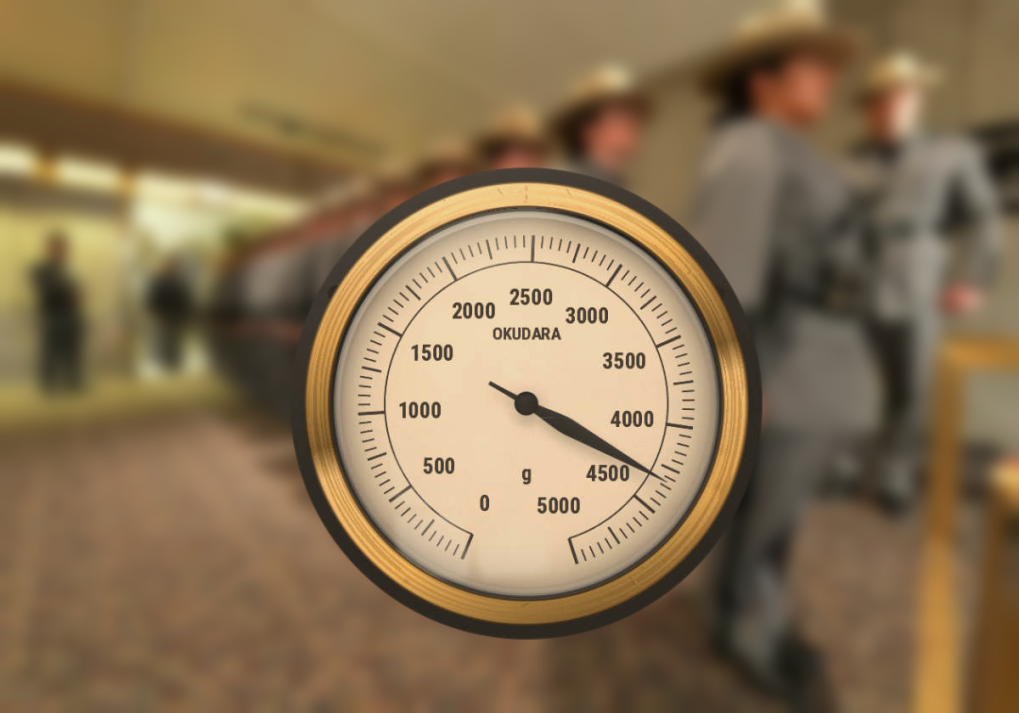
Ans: g 4325
